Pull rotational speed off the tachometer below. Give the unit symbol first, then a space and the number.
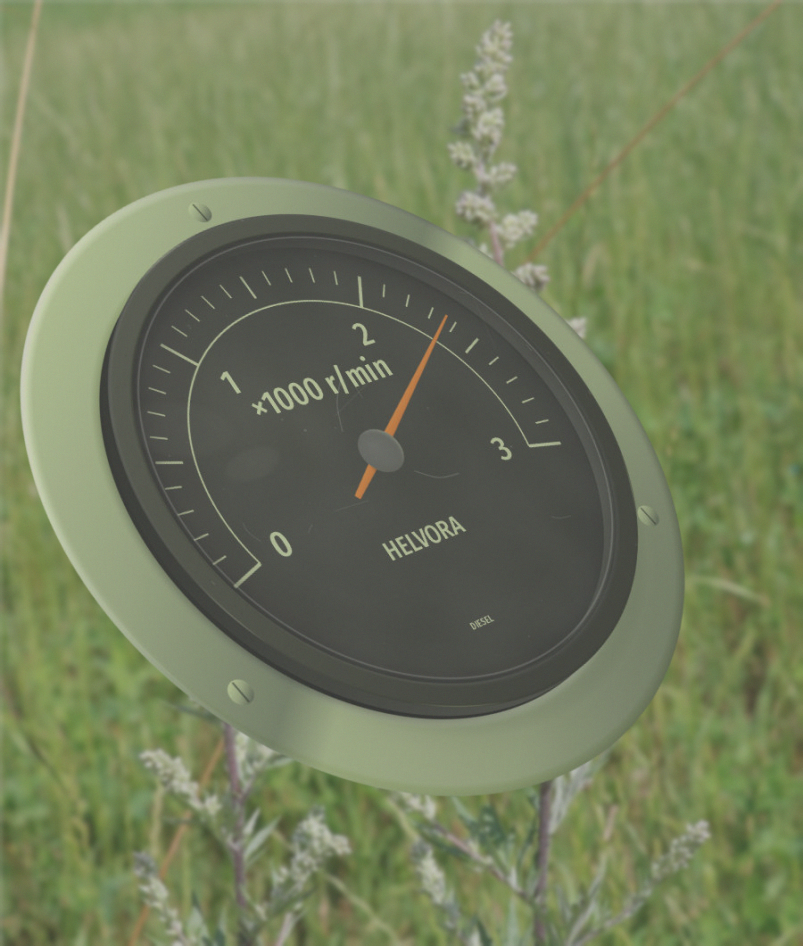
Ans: rpm 2350
